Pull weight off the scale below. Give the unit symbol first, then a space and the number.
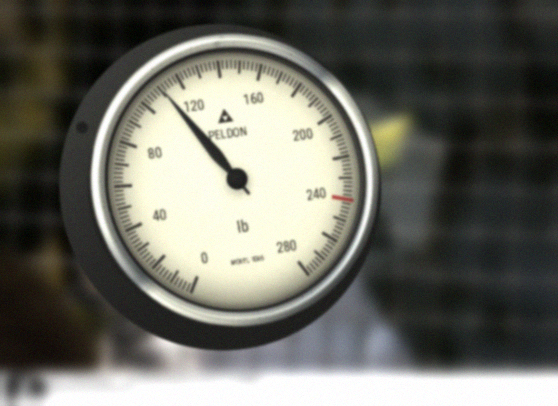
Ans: lb 110
